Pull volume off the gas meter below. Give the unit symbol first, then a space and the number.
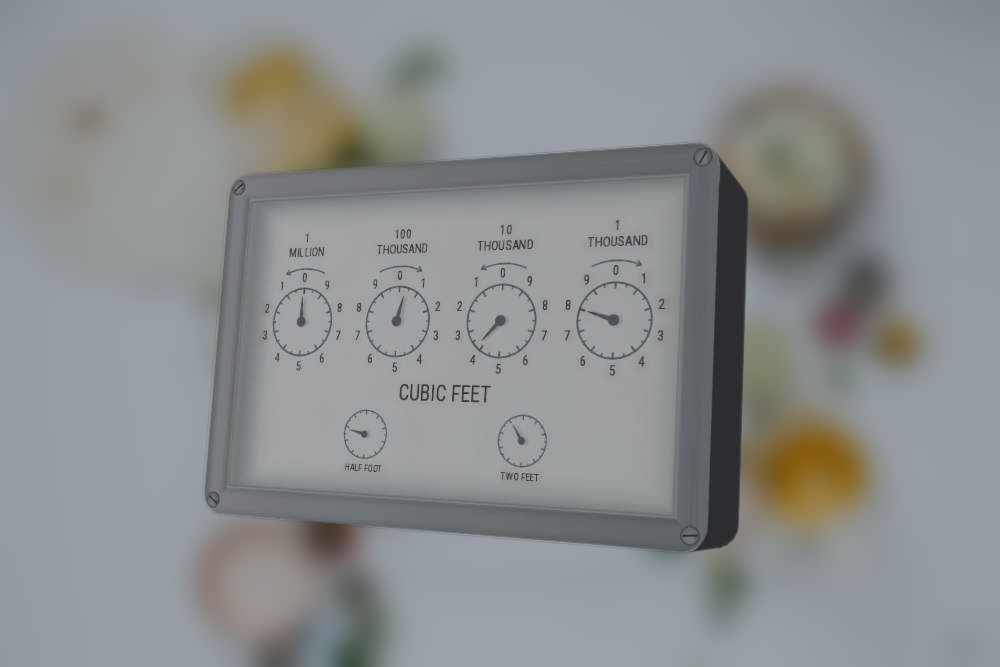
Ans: ft³ 3800
